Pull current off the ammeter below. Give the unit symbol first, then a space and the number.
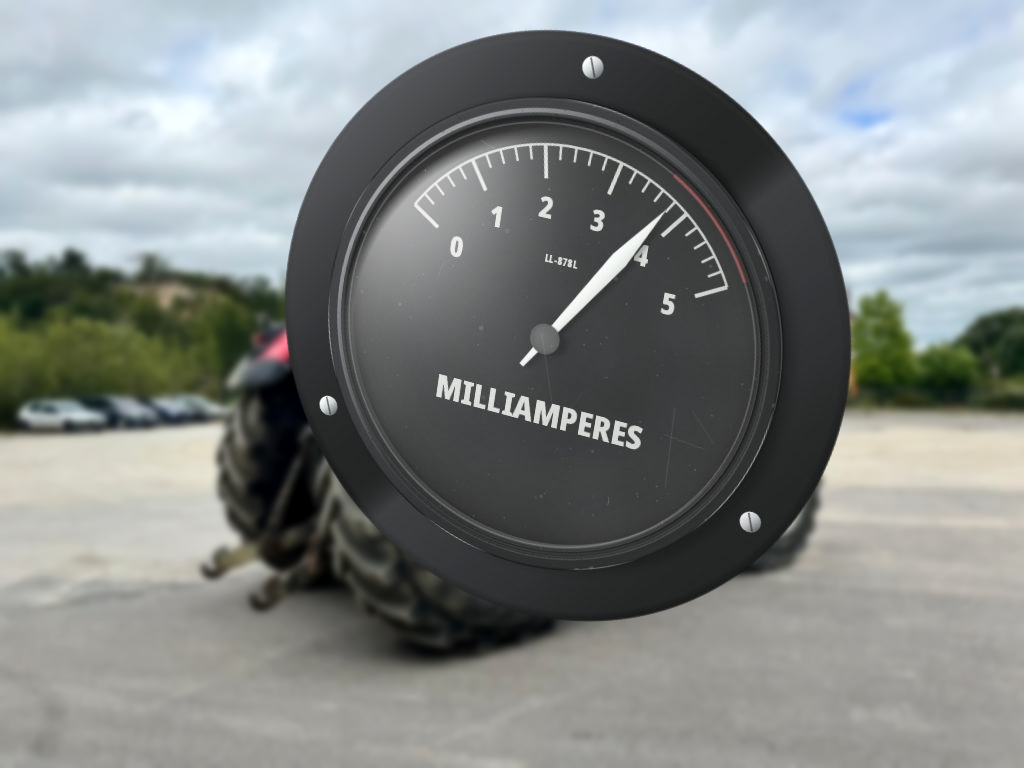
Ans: mA 3.8
